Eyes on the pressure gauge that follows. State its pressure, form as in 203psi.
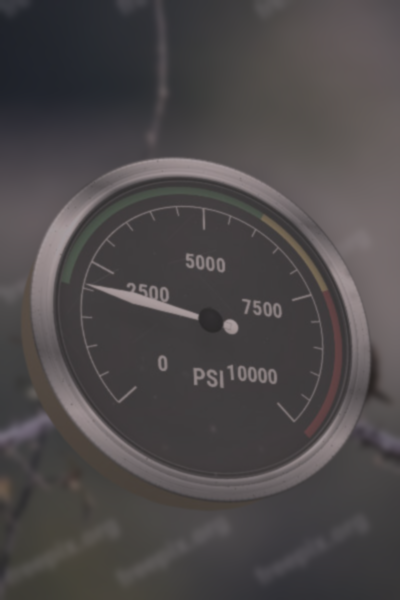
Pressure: 2000psi
